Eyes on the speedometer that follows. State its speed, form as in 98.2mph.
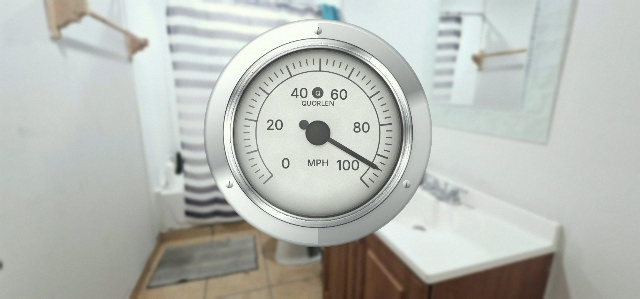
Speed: 94mph
